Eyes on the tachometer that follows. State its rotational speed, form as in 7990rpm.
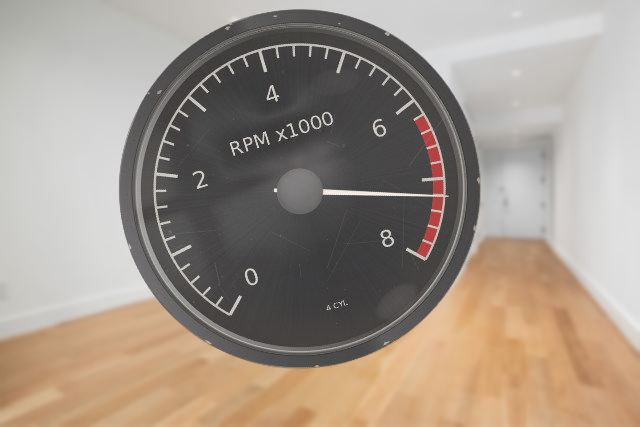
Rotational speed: 7200rpm
